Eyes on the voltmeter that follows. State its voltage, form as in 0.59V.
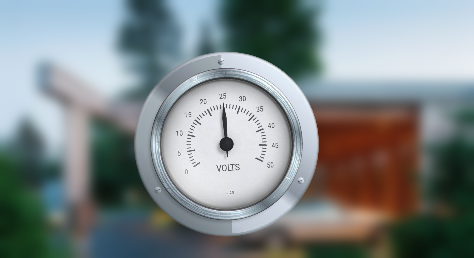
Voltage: 25V
